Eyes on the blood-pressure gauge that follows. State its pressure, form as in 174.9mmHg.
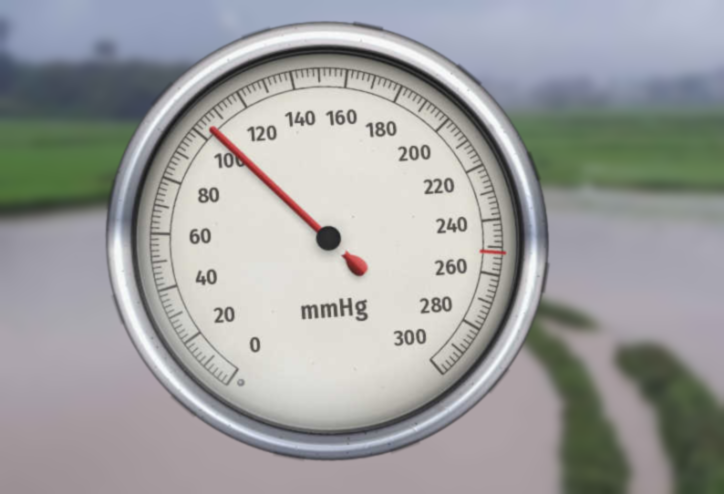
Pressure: 104mmHg
